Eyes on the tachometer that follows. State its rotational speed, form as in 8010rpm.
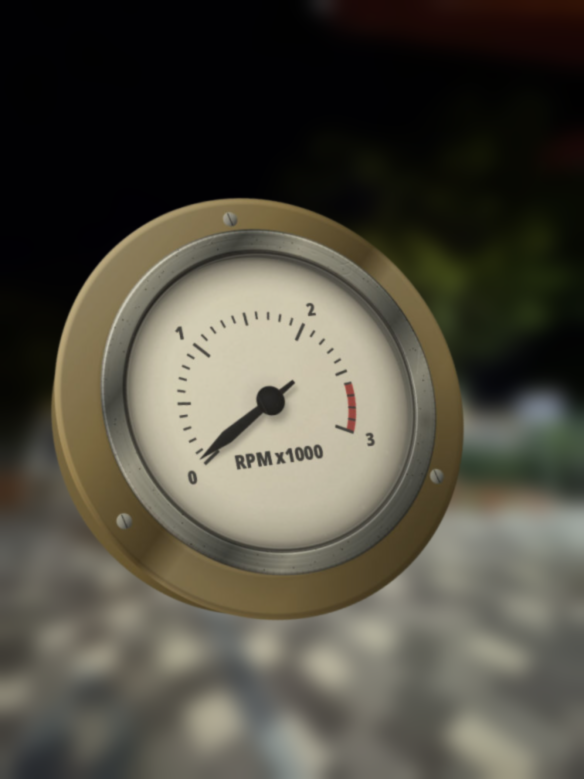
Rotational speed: 50rpm
